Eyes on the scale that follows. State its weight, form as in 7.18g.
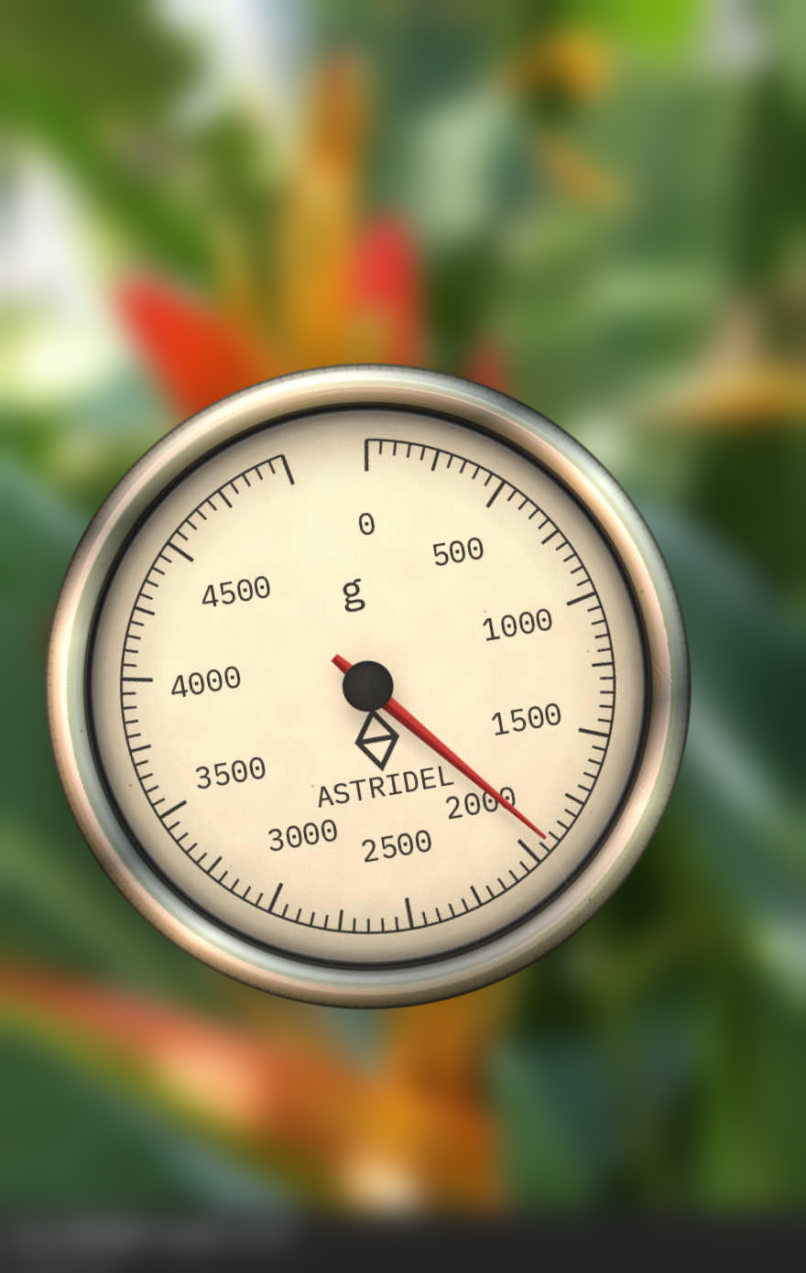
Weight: 1925g
